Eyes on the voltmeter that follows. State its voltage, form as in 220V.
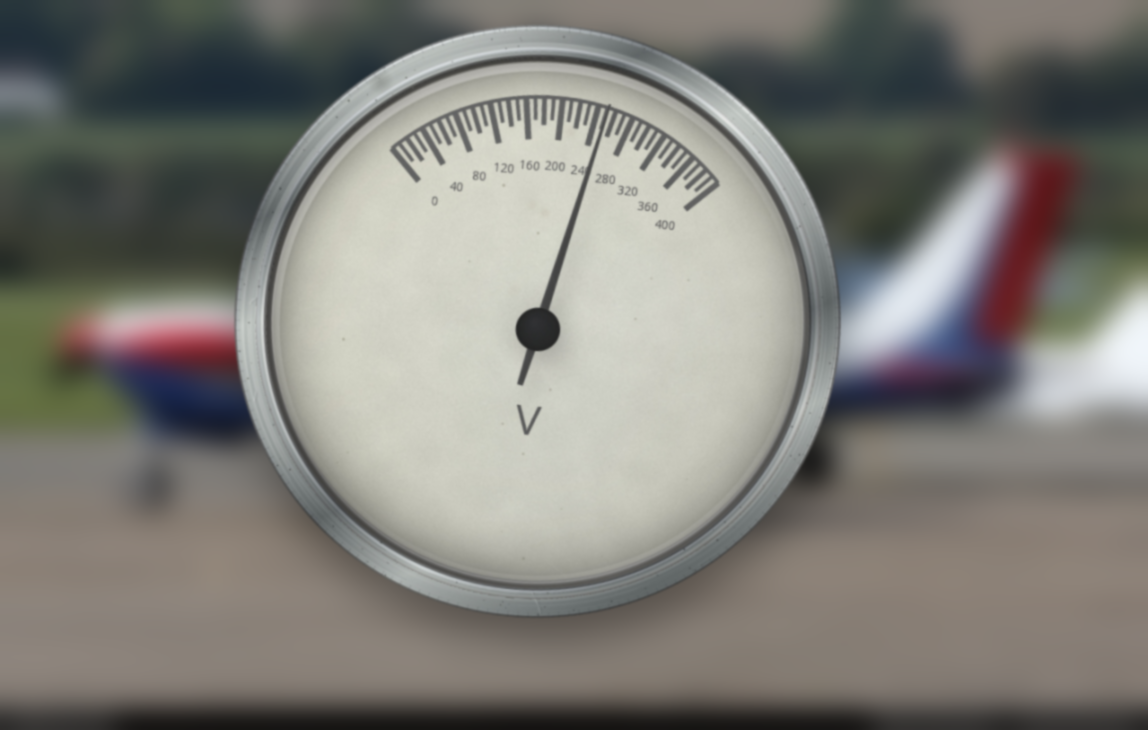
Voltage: 250V
